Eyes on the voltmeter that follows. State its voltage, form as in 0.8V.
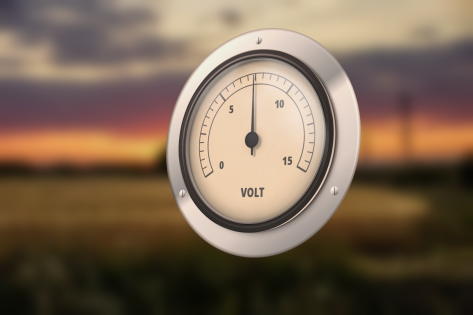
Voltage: 7.5V
